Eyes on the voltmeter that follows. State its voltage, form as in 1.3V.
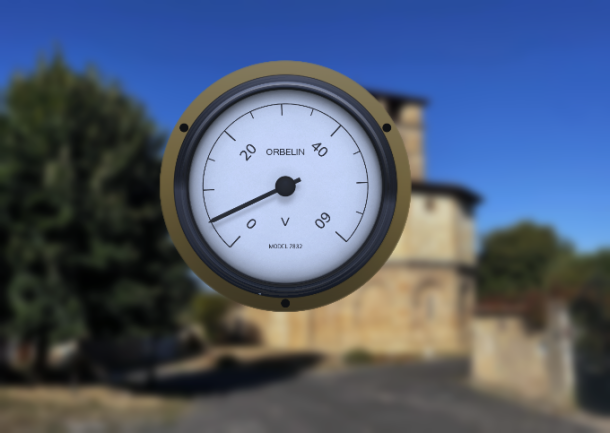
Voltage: 5V
